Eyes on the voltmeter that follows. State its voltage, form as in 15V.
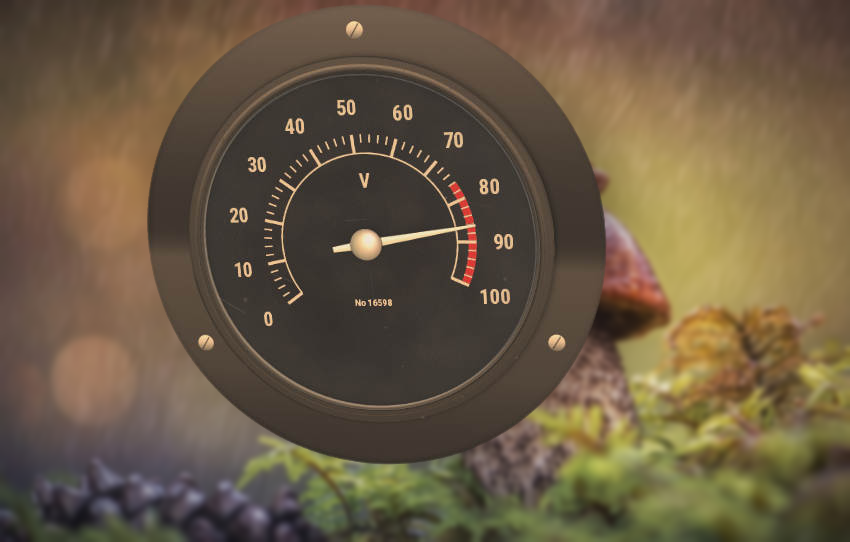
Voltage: 86V
